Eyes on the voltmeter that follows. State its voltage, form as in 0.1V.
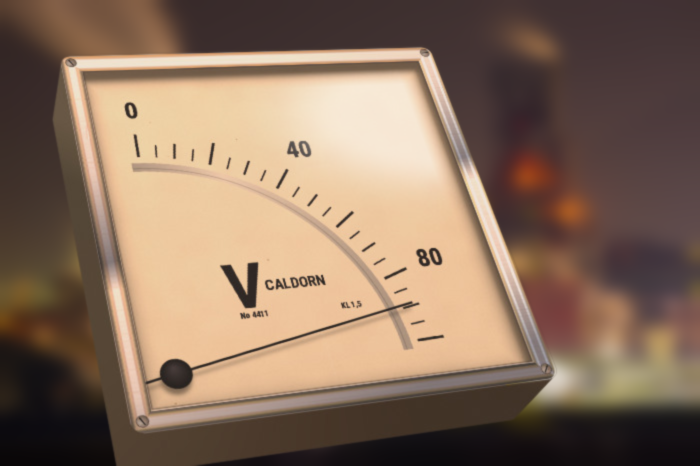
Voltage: 90V
